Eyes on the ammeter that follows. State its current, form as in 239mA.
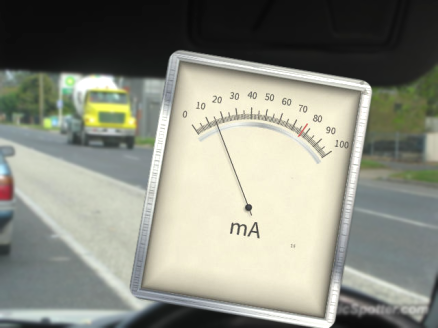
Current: 15mA
